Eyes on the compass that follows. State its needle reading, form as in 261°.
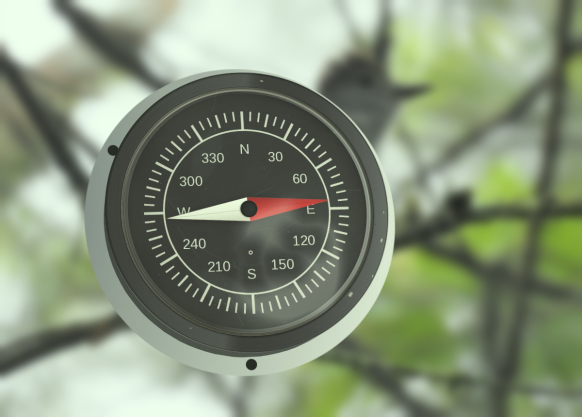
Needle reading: 85°
